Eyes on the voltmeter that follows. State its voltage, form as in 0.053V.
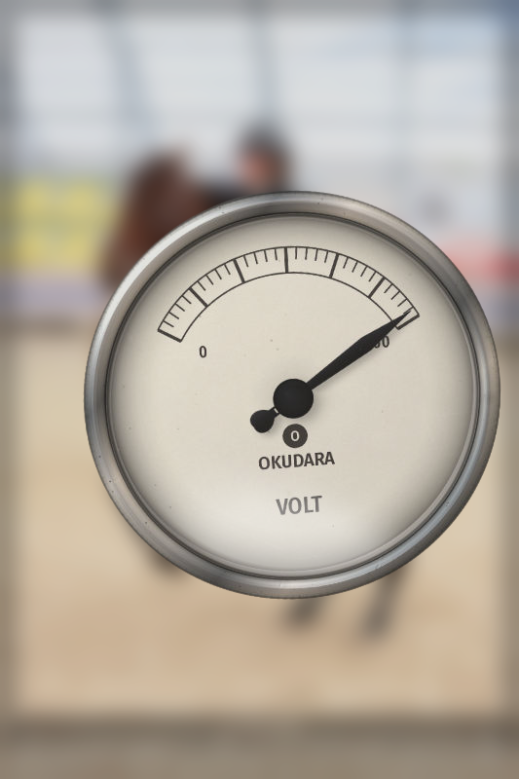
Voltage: 580V
